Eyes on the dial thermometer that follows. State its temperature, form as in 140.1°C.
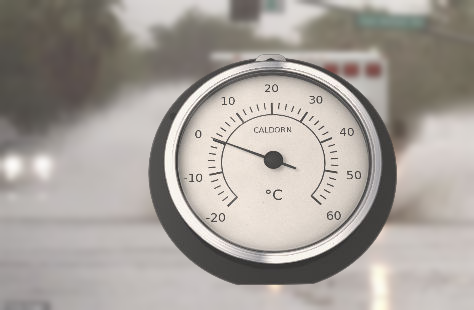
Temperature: 0°C
